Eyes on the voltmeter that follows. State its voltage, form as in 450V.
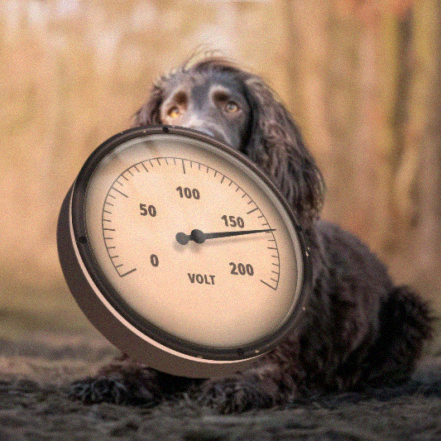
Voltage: 165V
